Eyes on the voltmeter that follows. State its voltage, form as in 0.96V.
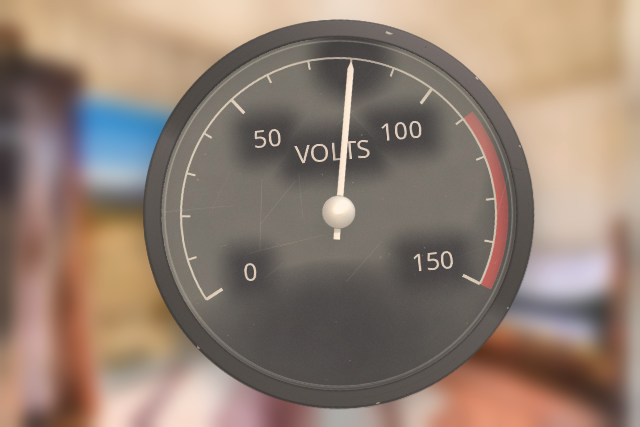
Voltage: 80V
